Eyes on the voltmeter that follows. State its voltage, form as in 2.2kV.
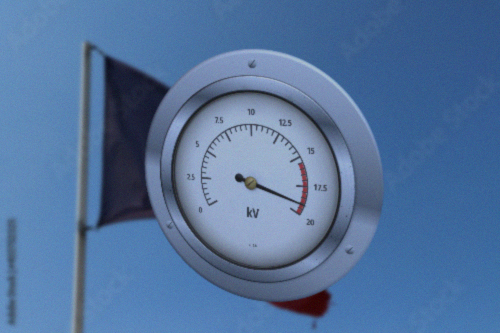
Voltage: 19kV
